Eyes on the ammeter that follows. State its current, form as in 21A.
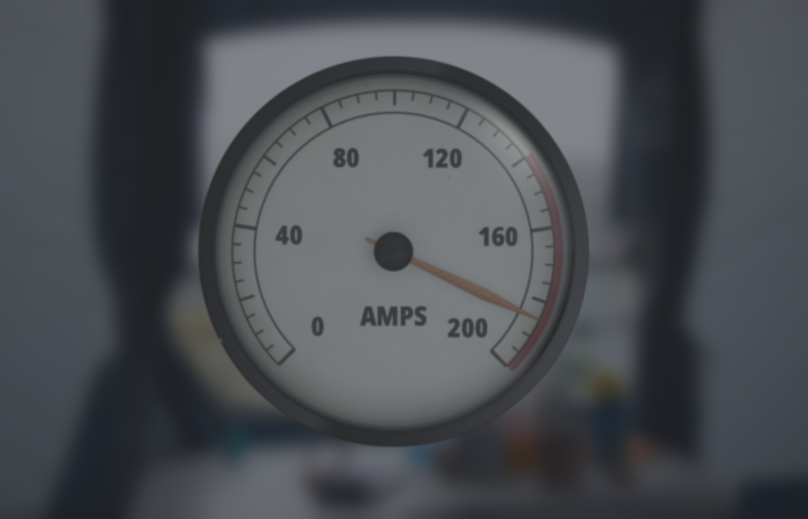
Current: 185A
